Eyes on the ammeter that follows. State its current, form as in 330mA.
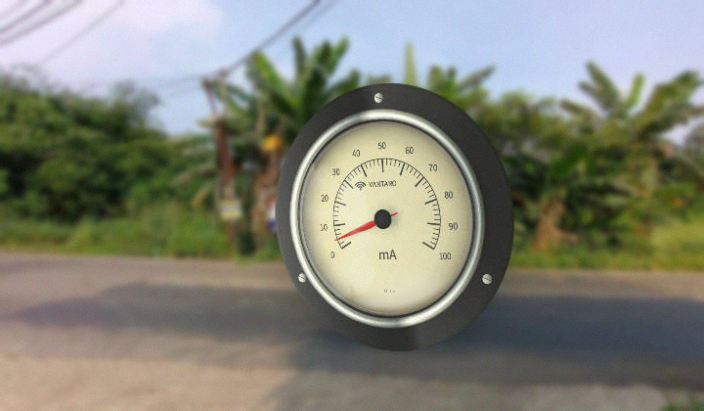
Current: 4mA
